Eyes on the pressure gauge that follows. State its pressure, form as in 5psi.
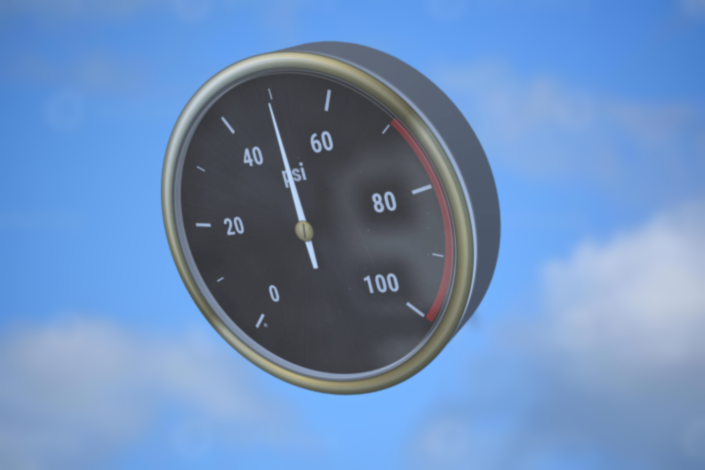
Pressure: 50psi
